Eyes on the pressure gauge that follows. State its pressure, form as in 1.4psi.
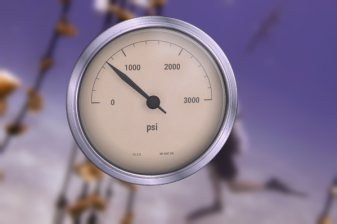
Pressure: 700psi
